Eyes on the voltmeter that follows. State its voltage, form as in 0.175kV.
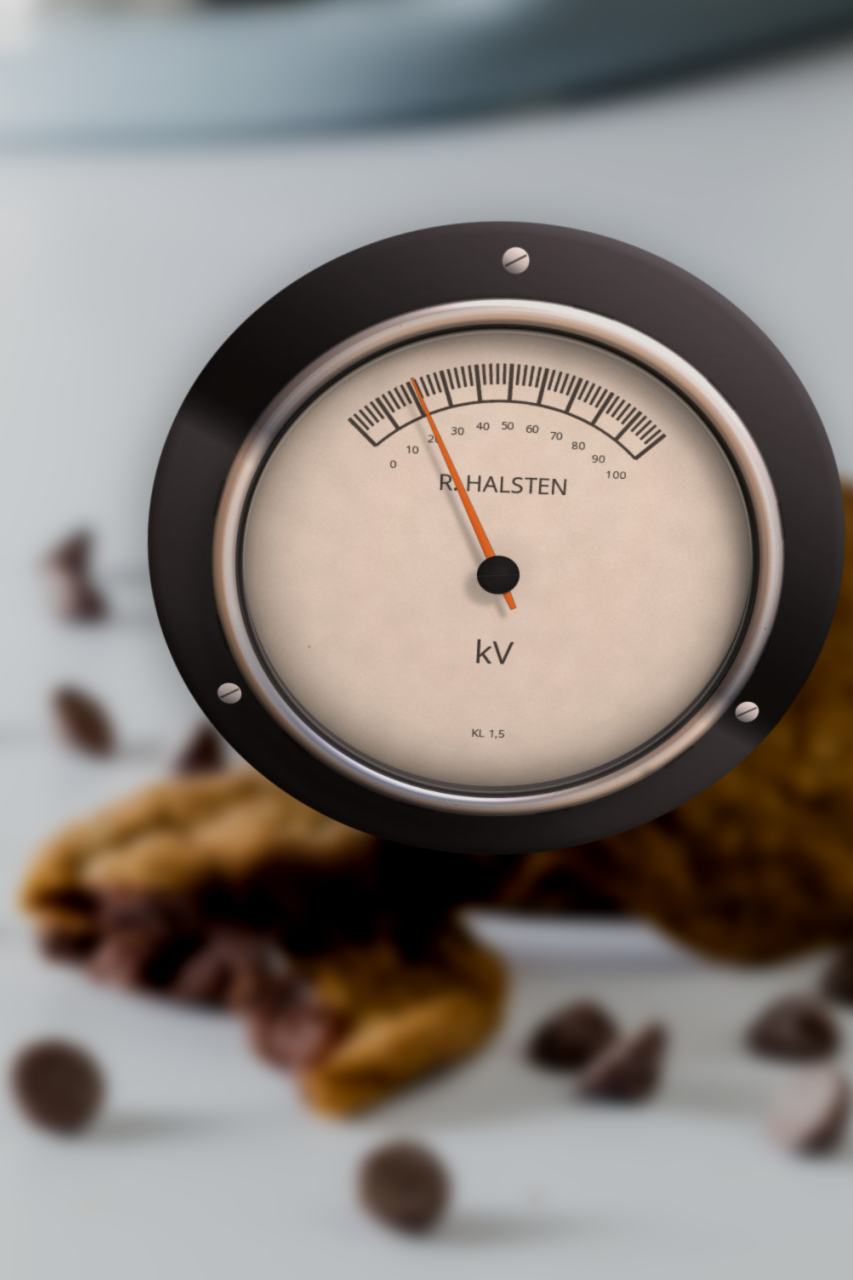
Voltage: 22kV
